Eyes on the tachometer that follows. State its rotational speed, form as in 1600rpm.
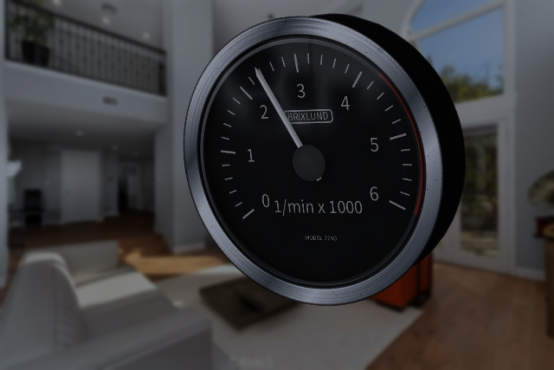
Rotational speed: 2400rpm
